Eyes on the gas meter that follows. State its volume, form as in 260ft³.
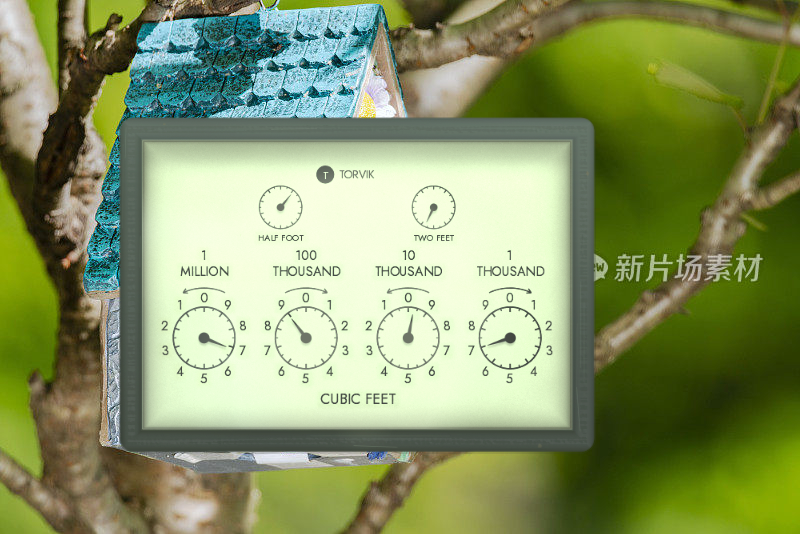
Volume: 689700ft³
